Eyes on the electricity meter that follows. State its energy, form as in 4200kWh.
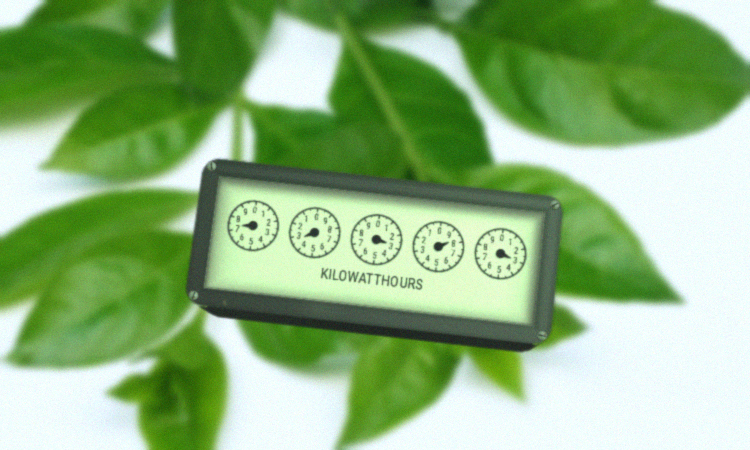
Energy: 73283kWh
